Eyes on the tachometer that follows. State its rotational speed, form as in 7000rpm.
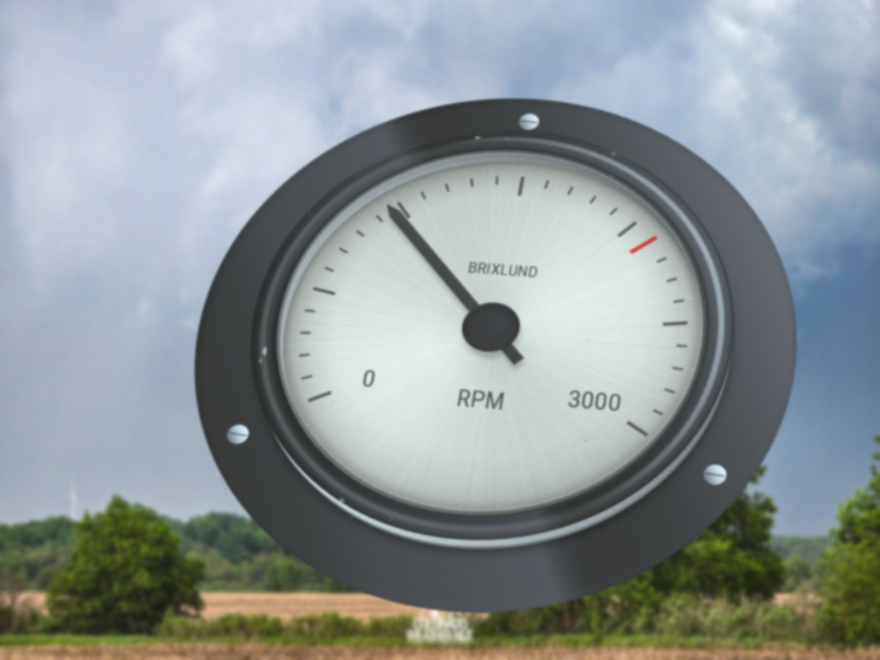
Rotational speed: 950rpm
